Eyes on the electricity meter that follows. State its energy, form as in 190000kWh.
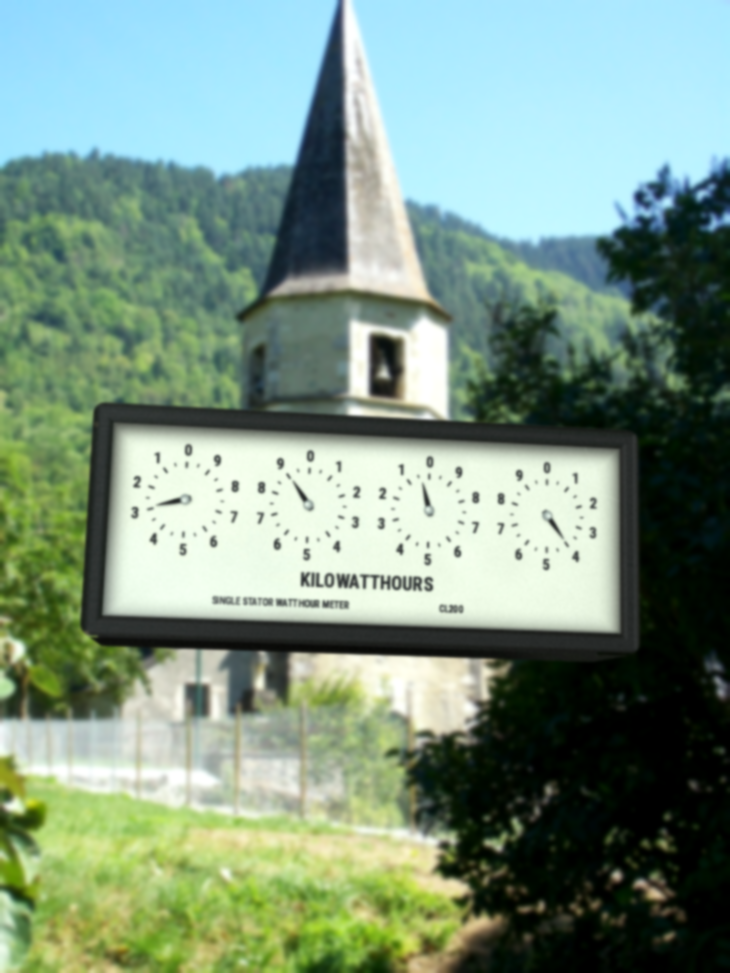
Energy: 2904kWh
